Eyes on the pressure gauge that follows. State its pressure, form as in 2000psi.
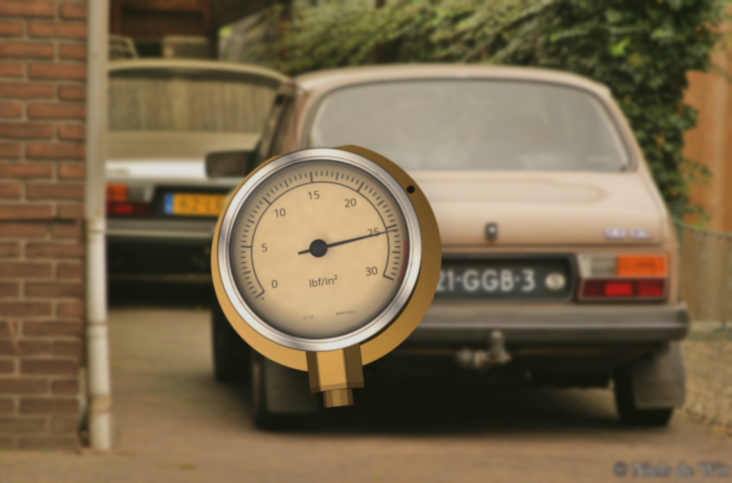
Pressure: 25.5psi
